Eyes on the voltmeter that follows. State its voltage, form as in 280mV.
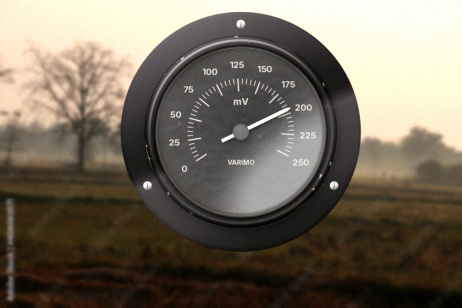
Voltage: 195mV
